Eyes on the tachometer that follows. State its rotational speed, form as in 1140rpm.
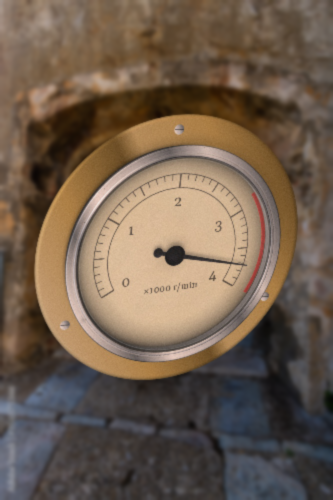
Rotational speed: 3700rpm
